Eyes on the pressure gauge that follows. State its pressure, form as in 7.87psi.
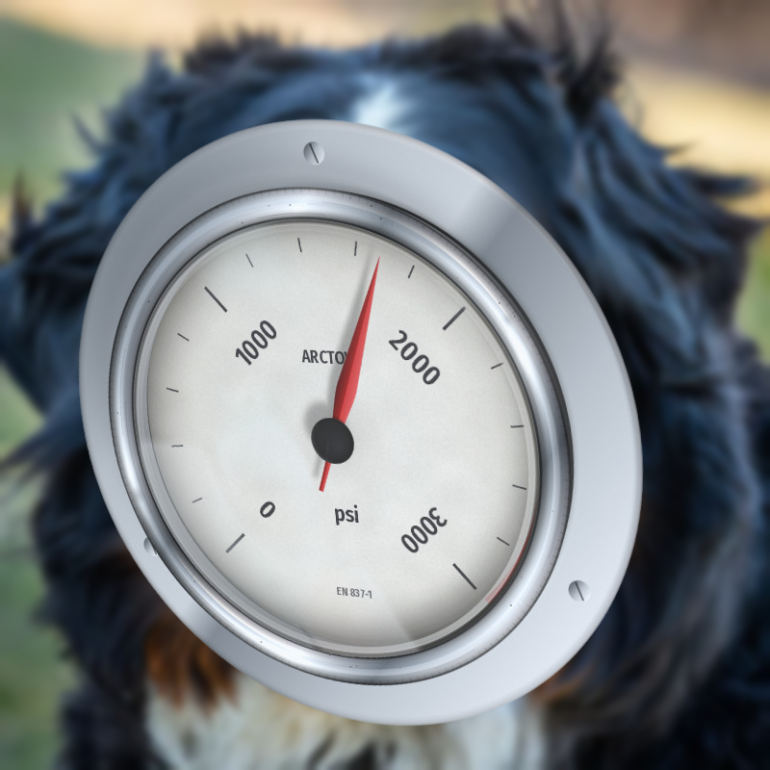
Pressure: 1700psi
